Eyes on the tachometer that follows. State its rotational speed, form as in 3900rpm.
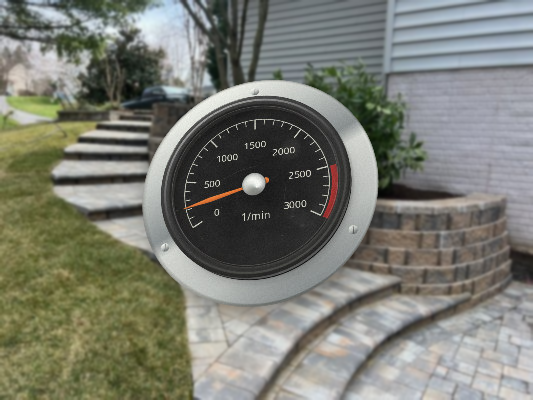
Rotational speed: 200rpm
